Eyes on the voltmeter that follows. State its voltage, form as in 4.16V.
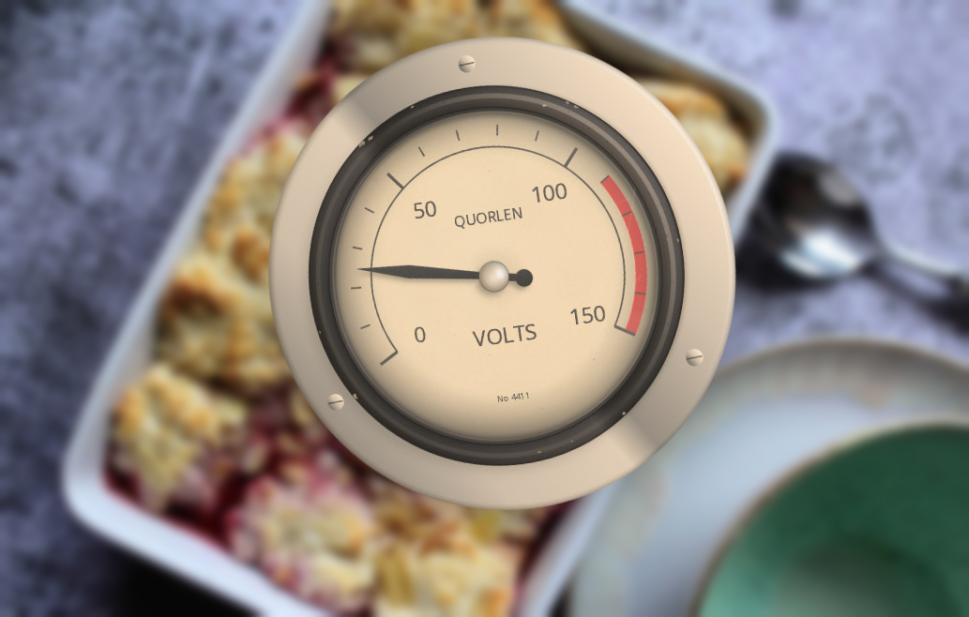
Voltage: 25V
